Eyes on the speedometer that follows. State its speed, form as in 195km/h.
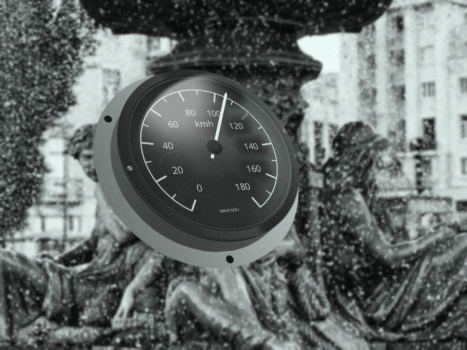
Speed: 105km/h
